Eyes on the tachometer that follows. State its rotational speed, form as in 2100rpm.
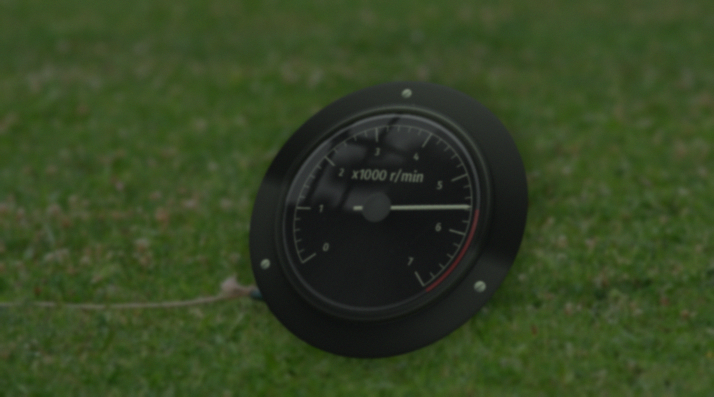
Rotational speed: 5600rpm
